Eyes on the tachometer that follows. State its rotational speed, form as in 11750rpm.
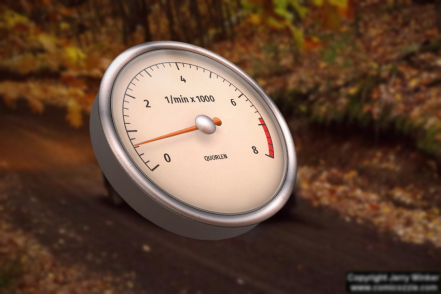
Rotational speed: 600rpm
